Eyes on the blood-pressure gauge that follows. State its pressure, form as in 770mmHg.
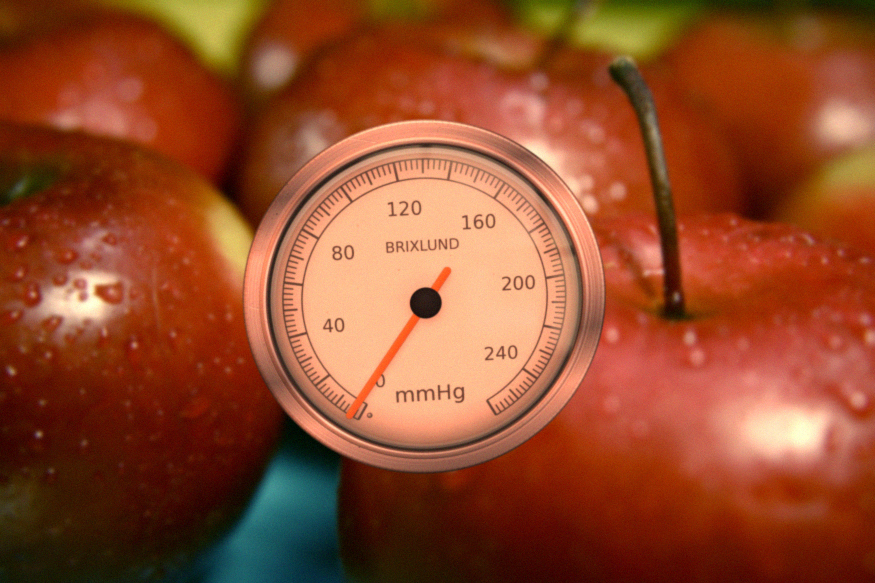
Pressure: 4mmHg
